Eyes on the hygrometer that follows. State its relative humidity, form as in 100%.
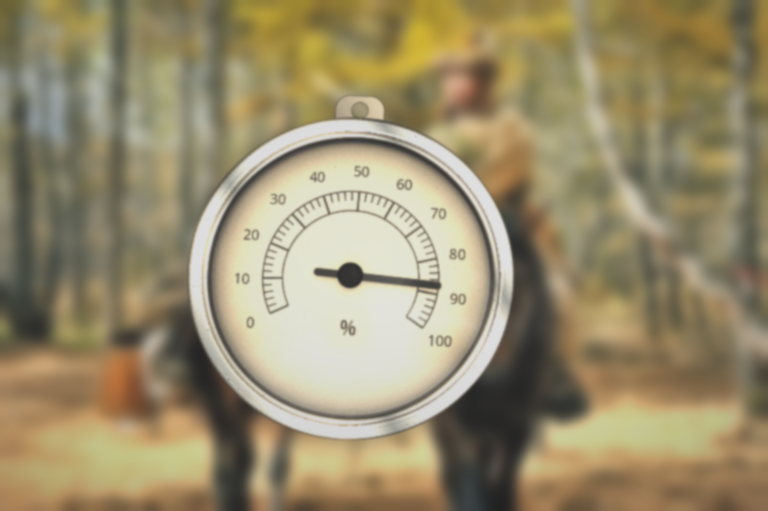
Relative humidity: 88%
